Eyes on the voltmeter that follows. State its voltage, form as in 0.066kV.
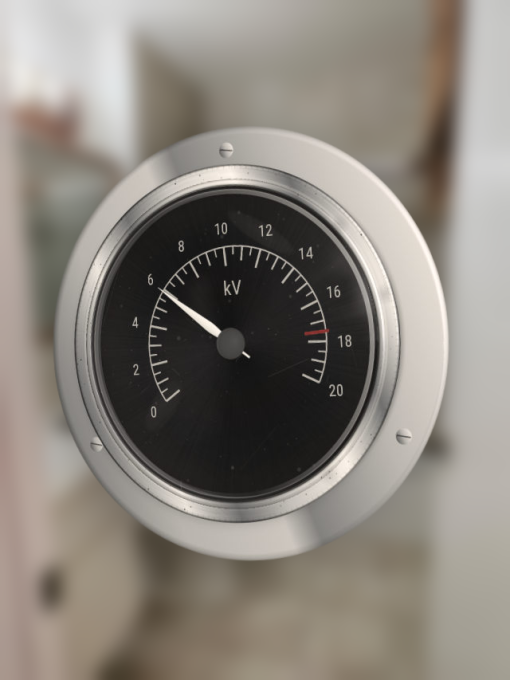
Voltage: 6kV
